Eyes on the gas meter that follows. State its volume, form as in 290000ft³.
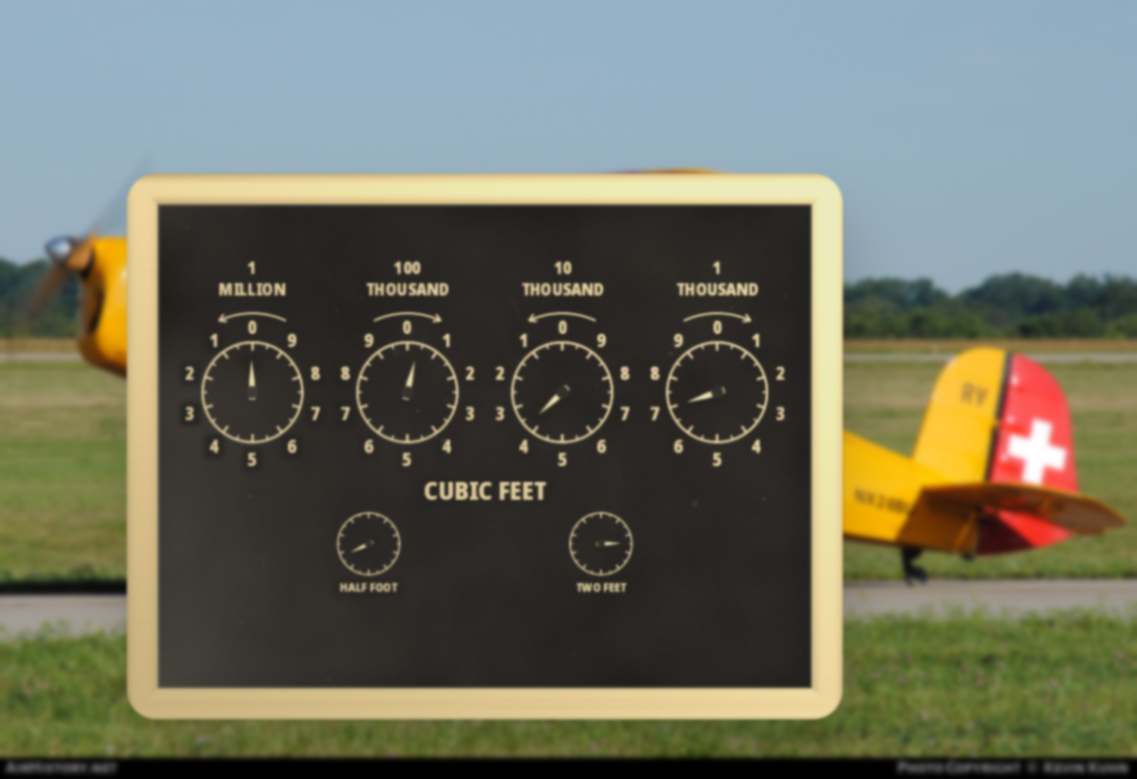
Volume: 3700ft³
